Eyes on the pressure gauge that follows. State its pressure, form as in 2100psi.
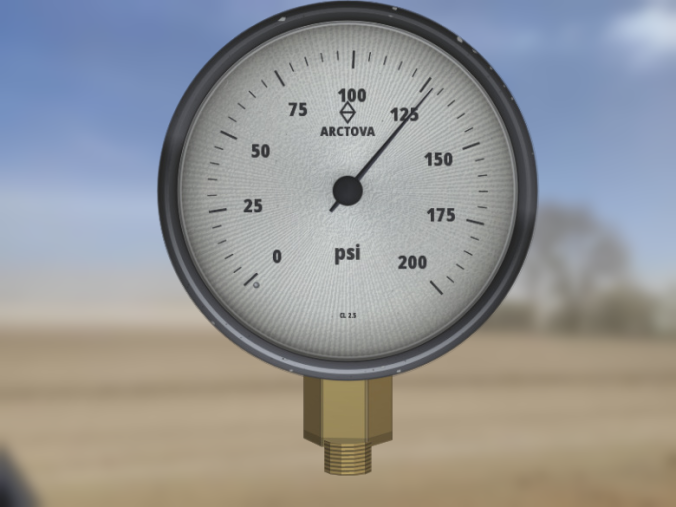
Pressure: 127.5psi
